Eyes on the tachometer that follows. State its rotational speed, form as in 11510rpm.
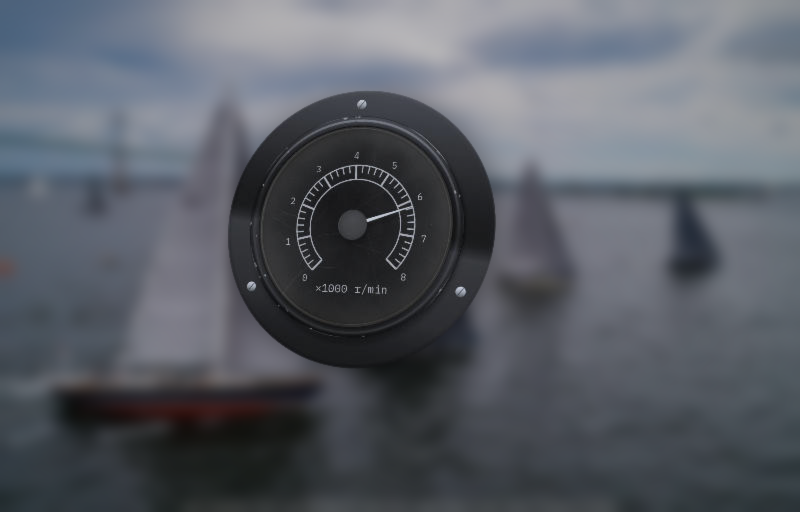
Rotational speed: 6200rpm
